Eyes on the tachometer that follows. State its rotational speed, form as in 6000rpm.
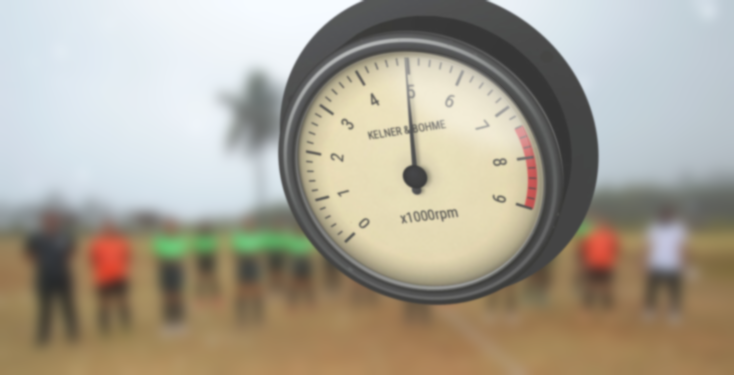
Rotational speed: 5000rpm
